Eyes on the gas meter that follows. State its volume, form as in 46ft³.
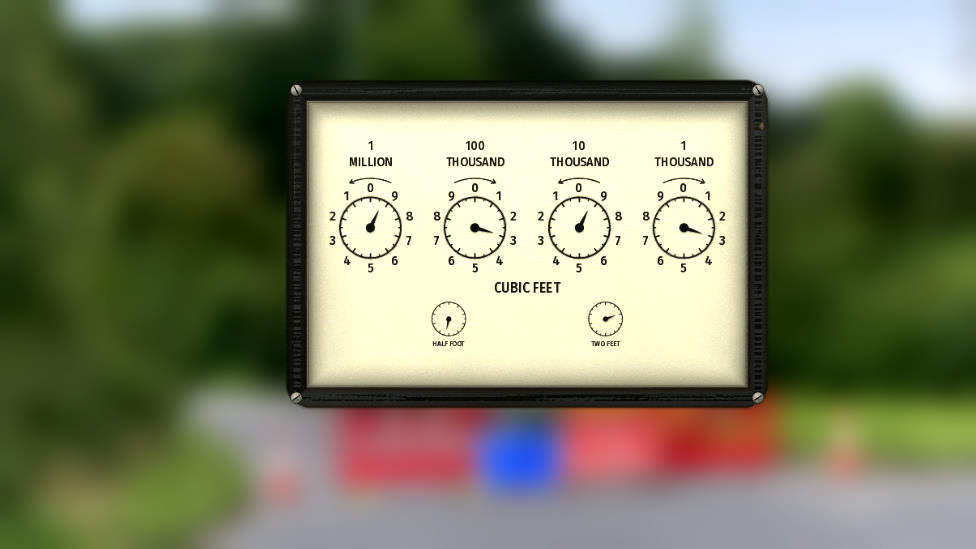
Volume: 929300ft³
